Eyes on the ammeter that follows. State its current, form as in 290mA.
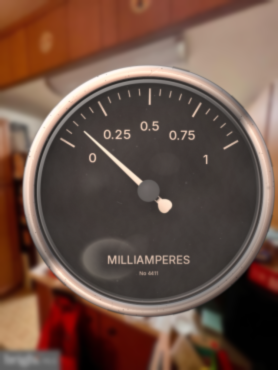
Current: 0.1mA
